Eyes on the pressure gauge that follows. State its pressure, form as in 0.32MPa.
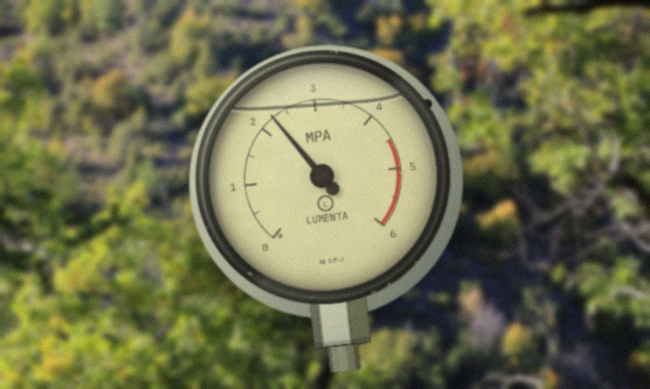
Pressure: 2.25MPa
